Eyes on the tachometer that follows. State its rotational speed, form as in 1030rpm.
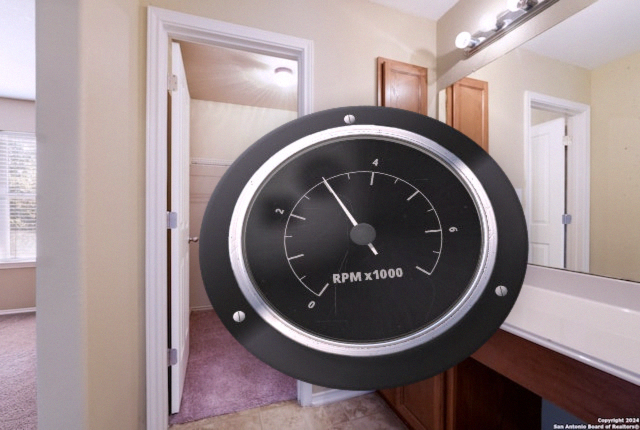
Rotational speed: 3000rpm
